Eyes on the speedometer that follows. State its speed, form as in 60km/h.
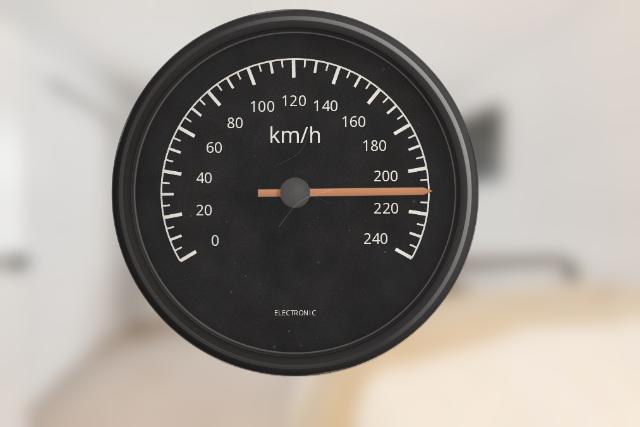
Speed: 210km/h
